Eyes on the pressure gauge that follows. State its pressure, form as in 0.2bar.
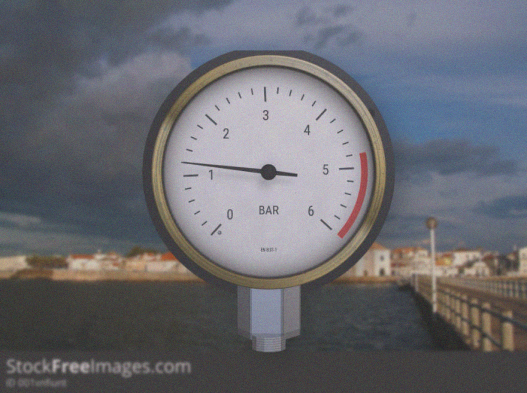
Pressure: 1.2bar
